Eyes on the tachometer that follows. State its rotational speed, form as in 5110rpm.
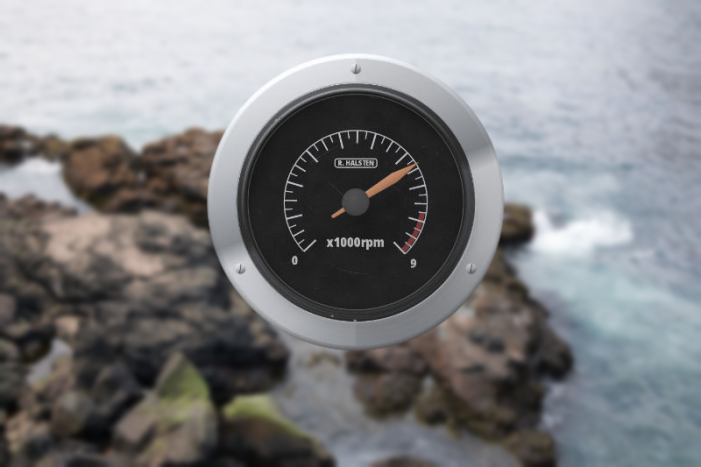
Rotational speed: 6375rpm
